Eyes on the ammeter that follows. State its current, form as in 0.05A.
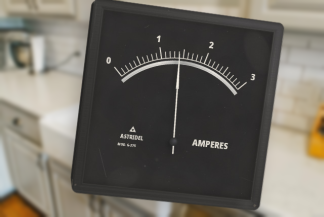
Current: 1.4A
